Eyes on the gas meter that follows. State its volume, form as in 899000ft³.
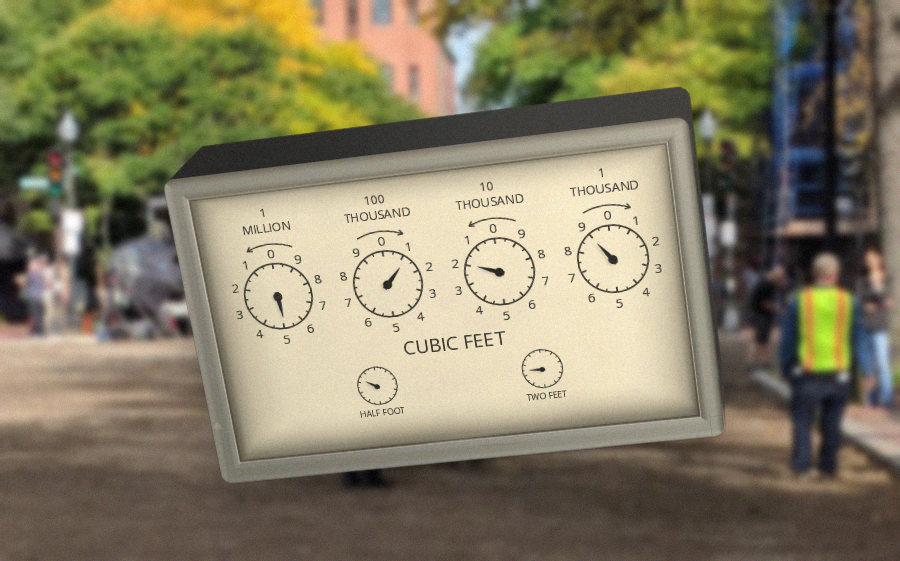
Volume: 511900ft³
